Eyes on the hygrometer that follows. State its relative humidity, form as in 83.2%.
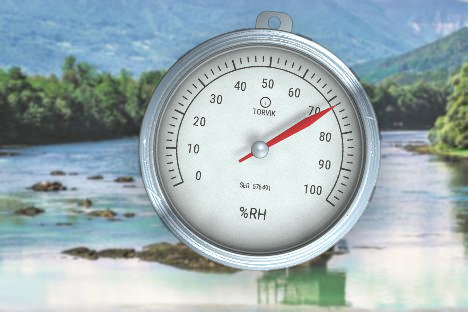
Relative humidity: 72%
